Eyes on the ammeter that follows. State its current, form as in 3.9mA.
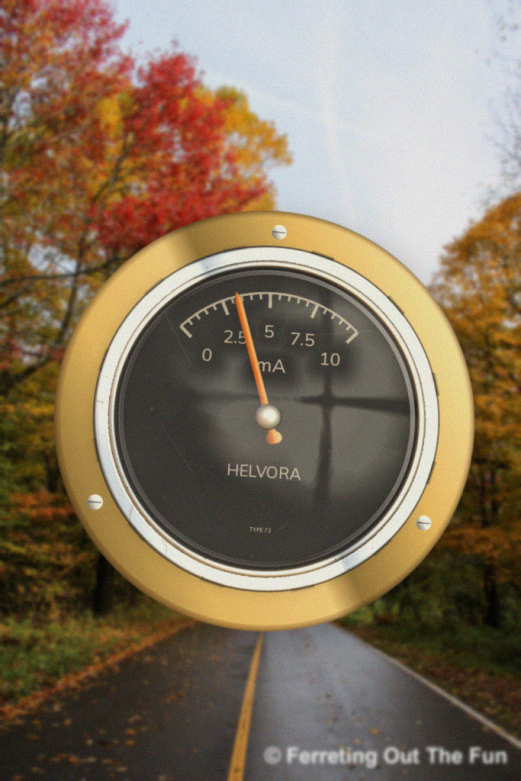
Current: 3.25mA
